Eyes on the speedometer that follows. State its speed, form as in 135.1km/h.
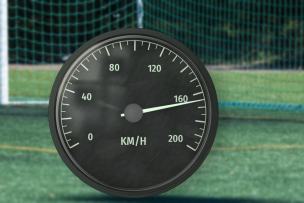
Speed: 165km/h
